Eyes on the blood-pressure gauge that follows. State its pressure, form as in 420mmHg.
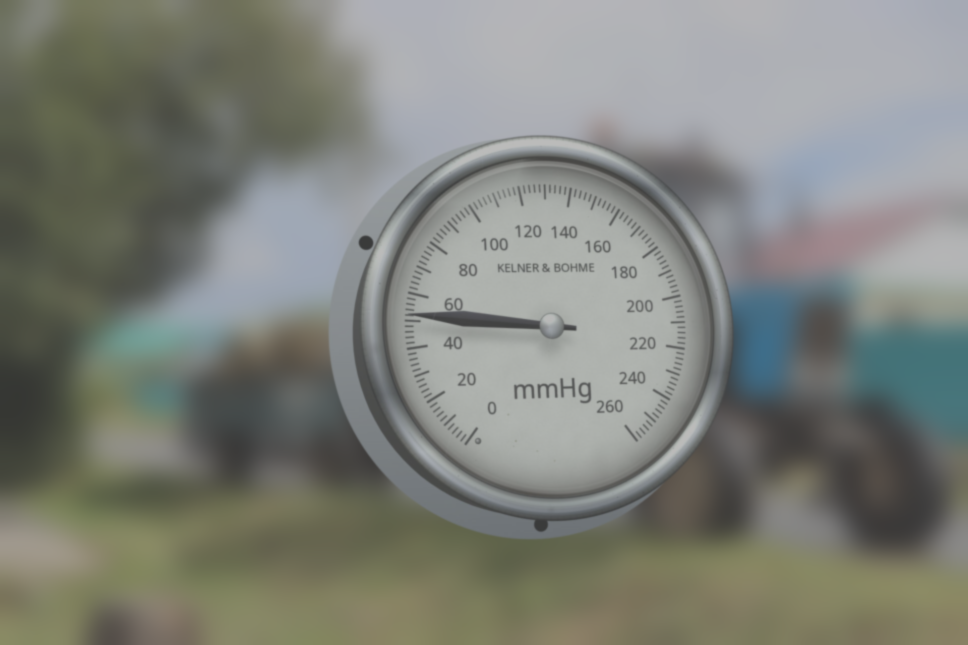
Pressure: 52mmHg
